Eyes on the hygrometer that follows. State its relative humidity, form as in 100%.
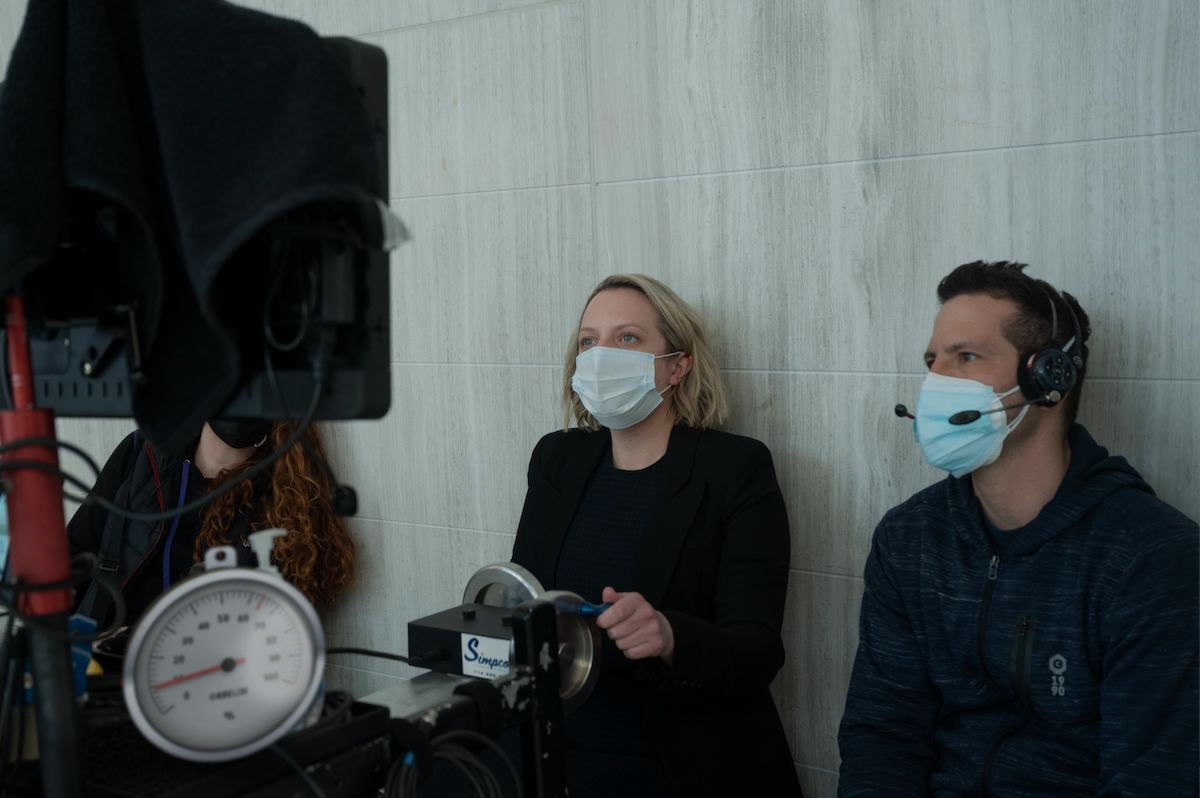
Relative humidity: 10%
